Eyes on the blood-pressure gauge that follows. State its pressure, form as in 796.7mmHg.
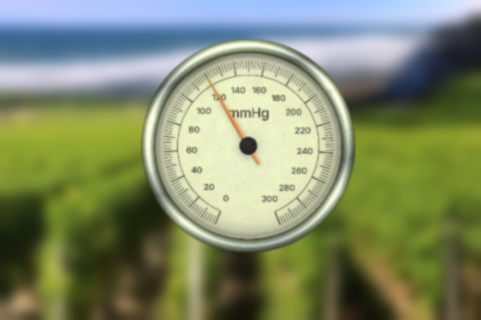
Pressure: 120mmHg
